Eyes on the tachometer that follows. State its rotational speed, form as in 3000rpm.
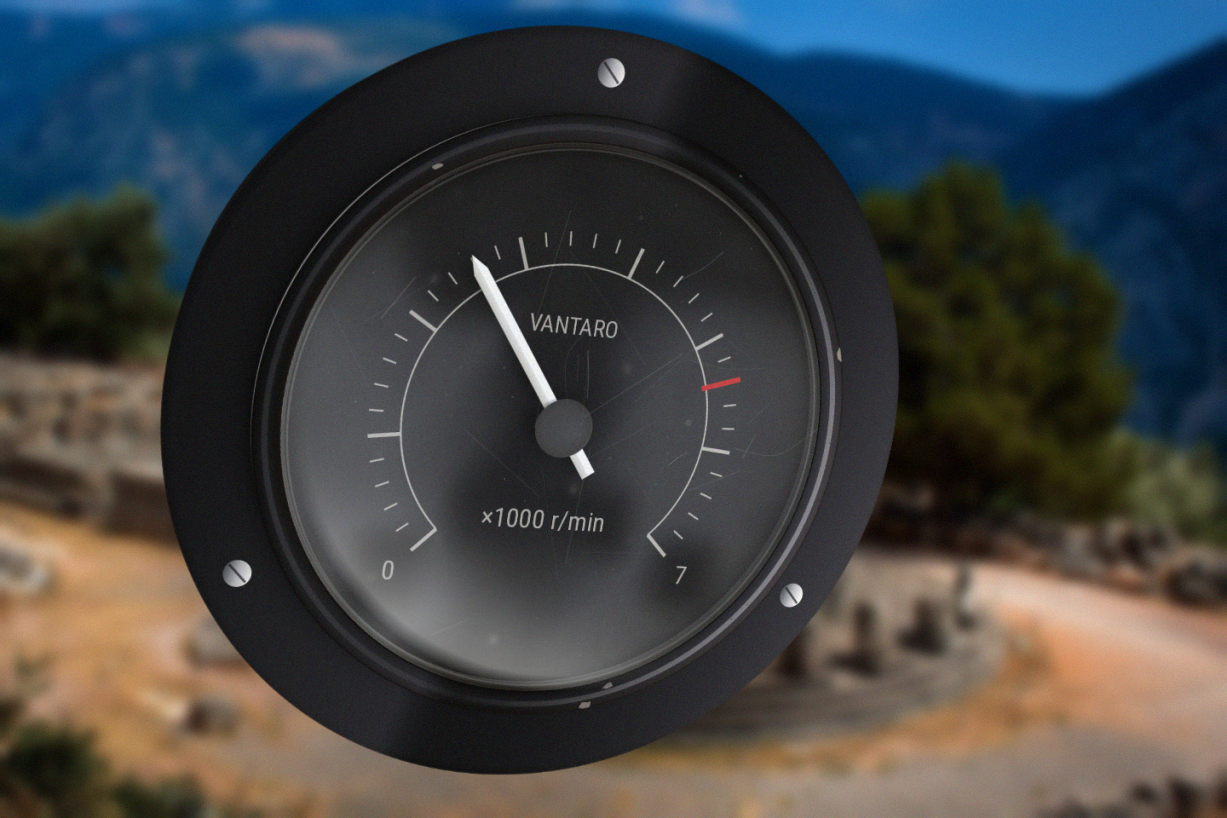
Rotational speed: 2600rpm
